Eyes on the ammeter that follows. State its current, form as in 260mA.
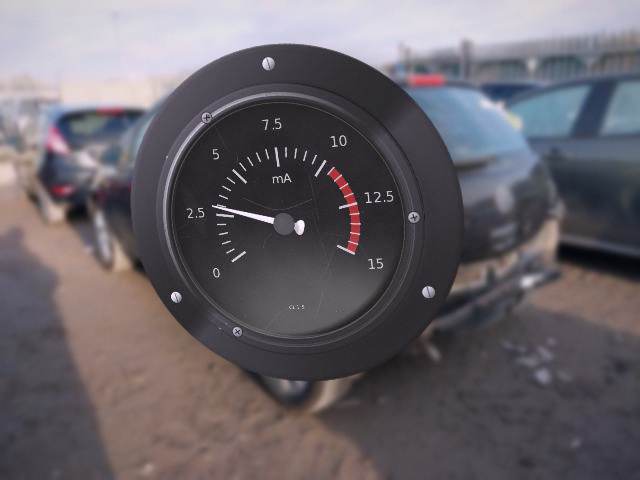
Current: 3mA
